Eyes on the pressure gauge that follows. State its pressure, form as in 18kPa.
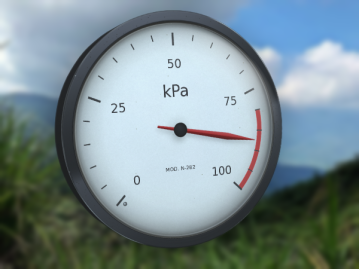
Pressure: 87.5kPa
